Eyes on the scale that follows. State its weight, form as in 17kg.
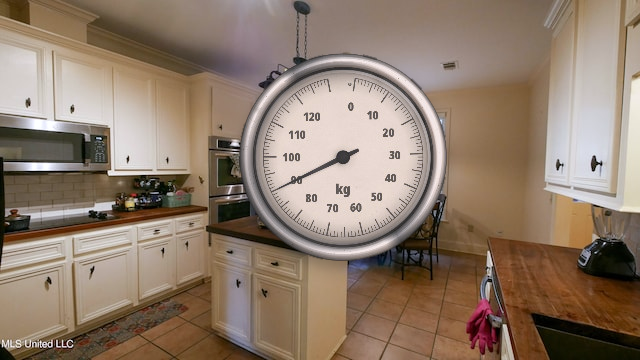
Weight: 90kg
